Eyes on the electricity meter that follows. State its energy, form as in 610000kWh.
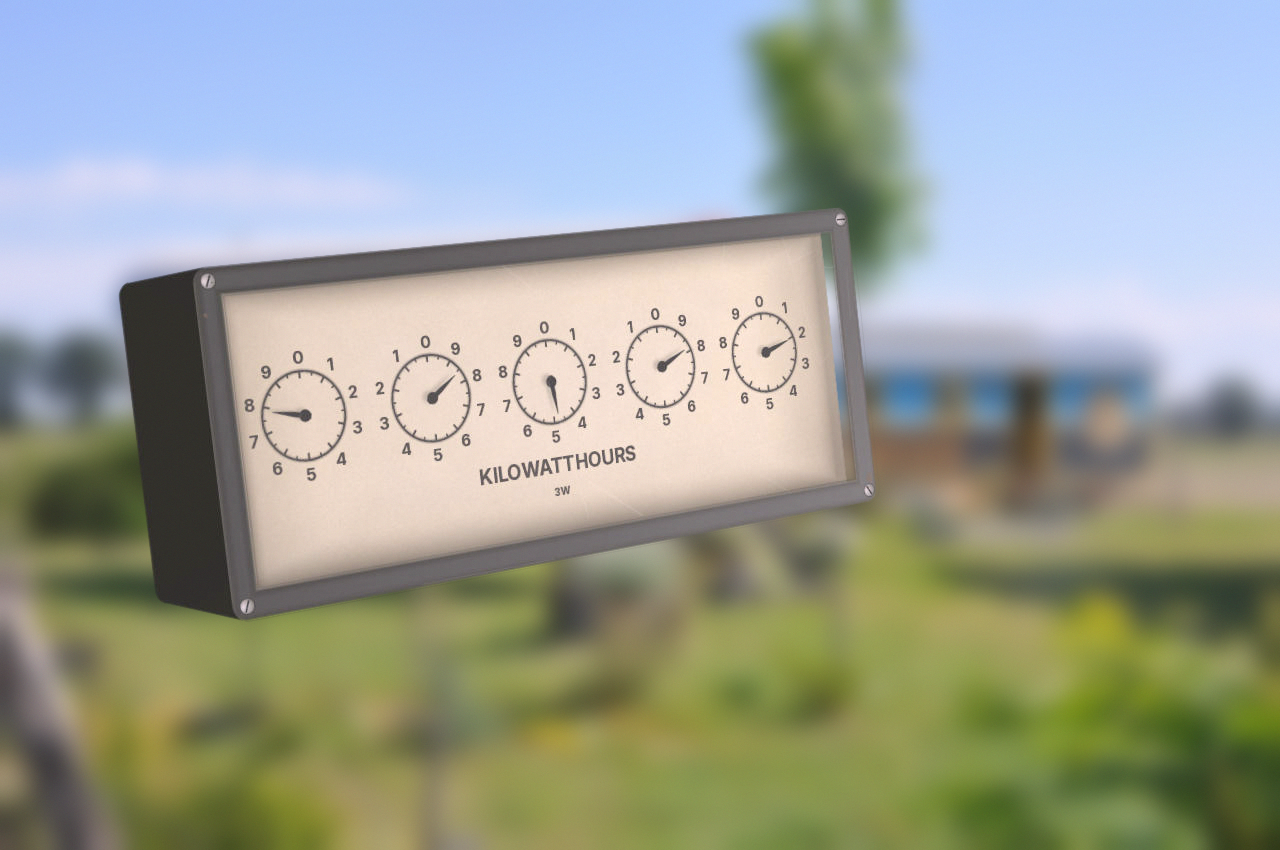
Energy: 78482kWh
